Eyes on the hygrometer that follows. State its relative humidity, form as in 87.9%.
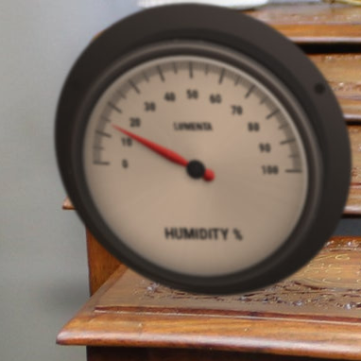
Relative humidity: 15%
